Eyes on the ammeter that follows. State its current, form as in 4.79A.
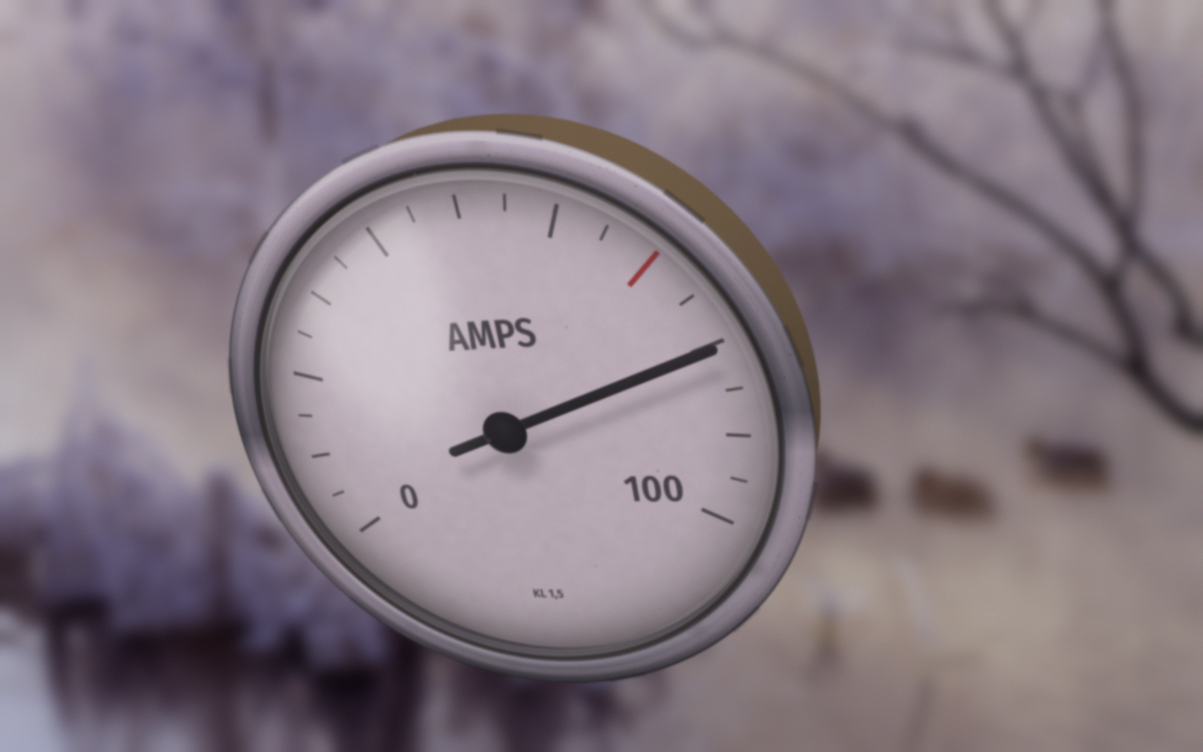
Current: 80A
